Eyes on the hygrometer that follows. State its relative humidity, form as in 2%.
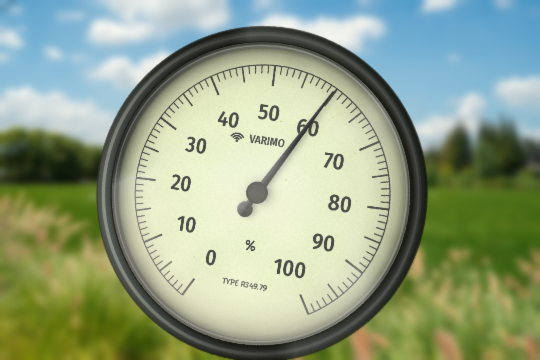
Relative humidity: 60%
